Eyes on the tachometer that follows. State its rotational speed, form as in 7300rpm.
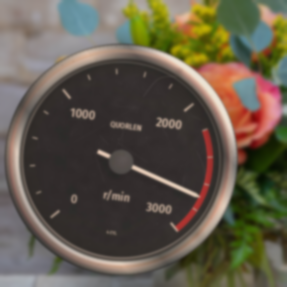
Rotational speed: 2700rpm
